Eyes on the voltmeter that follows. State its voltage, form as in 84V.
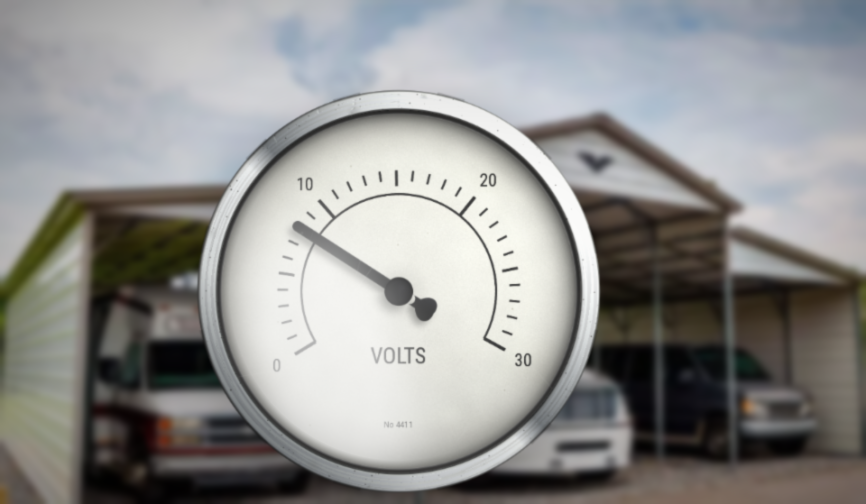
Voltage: 8V
